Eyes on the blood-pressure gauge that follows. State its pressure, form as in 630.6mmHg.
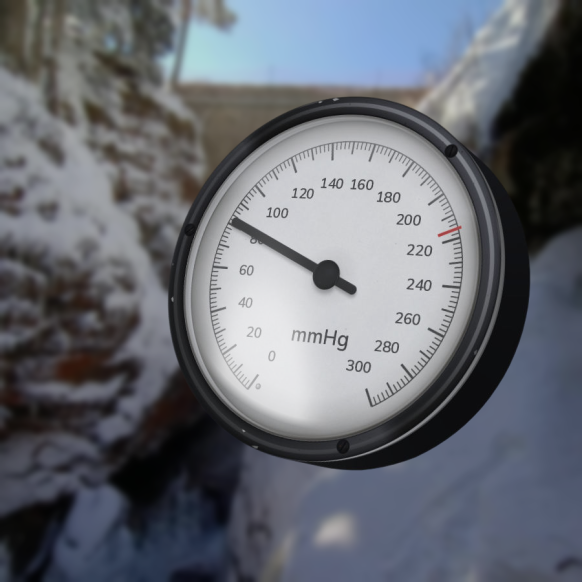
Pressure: 82mmHg
